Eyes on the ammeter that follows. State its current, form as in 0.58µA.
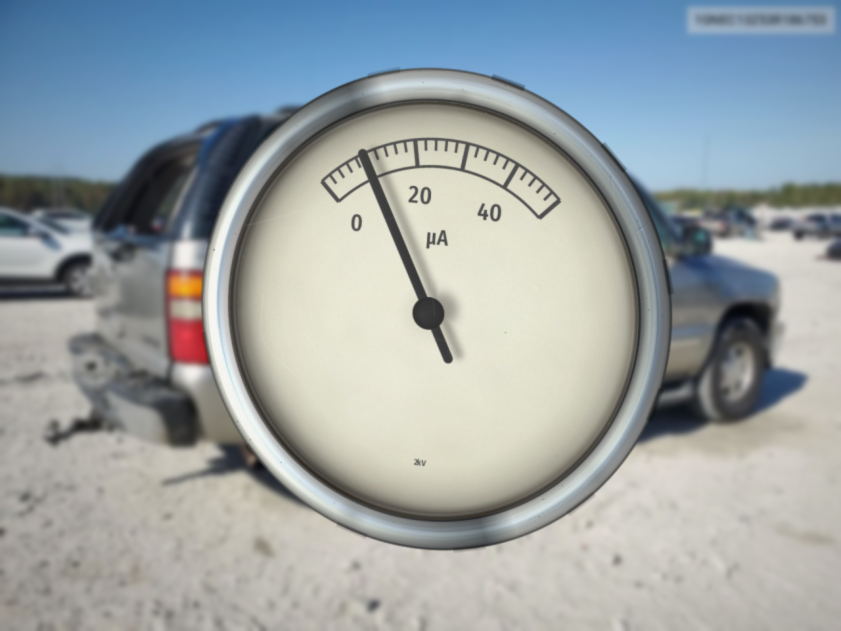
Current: 10µA
